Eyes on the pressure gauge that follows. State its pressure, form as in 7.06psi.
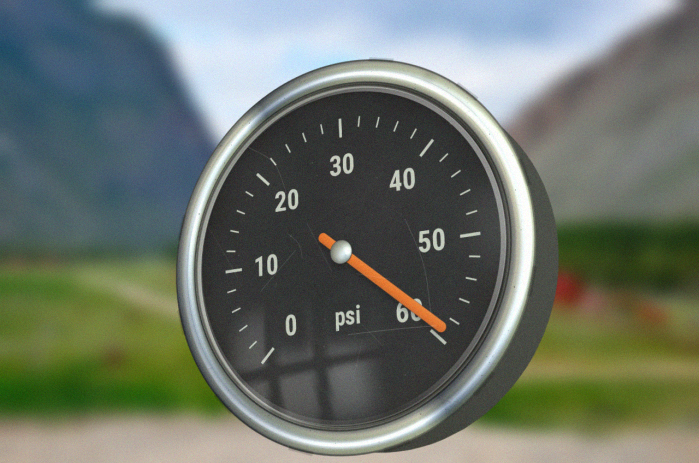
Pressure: 59psi
